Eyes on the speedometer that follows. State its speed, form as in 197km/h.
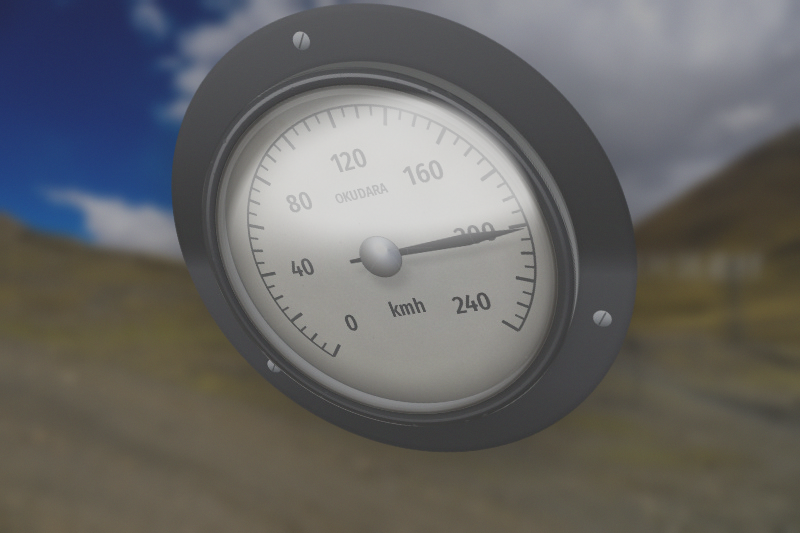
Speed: 200km/h
